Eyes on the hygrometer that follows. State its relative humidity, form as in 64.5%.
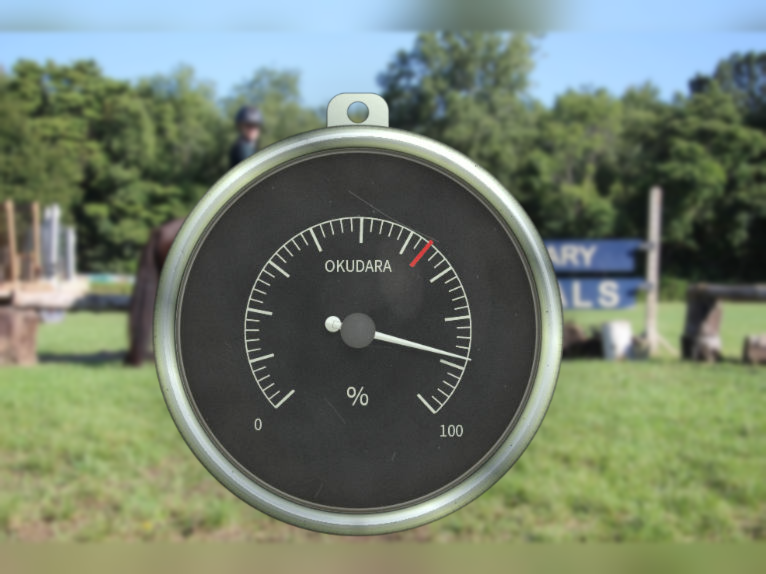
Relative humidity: 88%
